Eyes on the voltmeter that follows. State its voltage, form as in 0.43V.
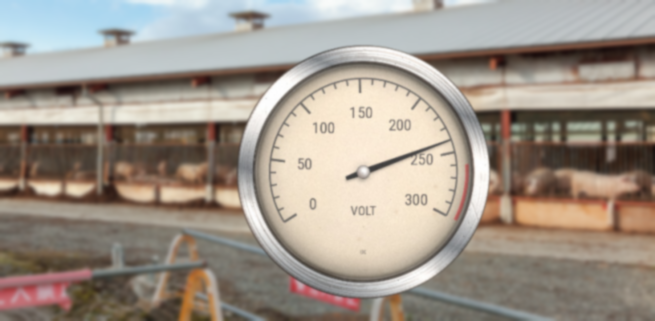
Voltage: 240V
